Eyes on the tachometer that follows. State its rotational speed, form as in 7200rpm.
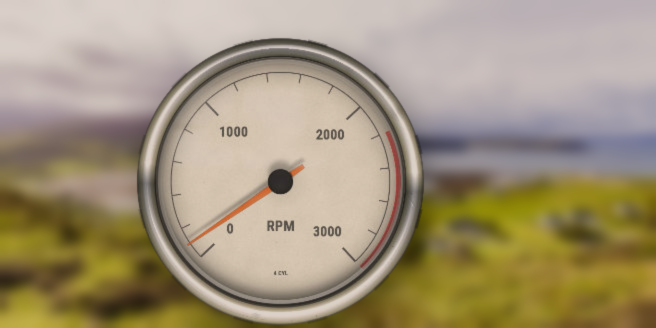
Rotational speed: 100rpm
